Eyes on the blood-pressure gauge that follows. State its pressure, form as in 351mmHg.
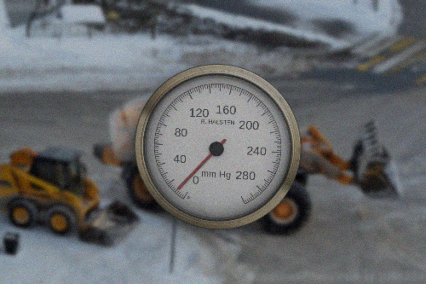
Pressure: 10mmHg
